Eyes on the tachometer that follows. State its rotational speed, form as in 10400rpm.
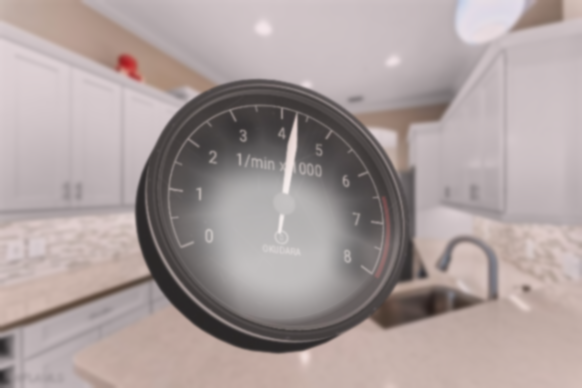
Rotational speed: 4250rpm
